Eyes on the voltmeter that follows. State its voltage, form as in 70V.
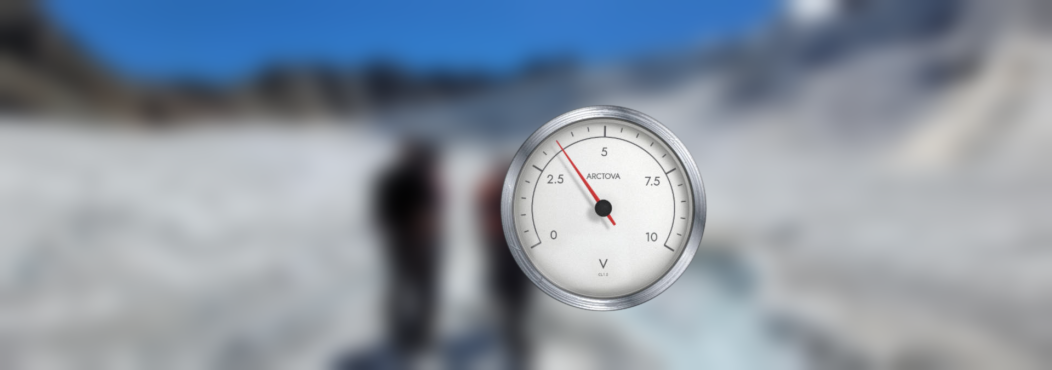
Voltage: 3.5V
